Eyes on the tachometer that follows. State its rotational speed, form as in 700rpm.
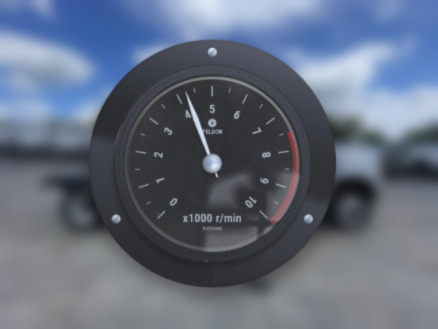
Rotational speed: 4250rpm
